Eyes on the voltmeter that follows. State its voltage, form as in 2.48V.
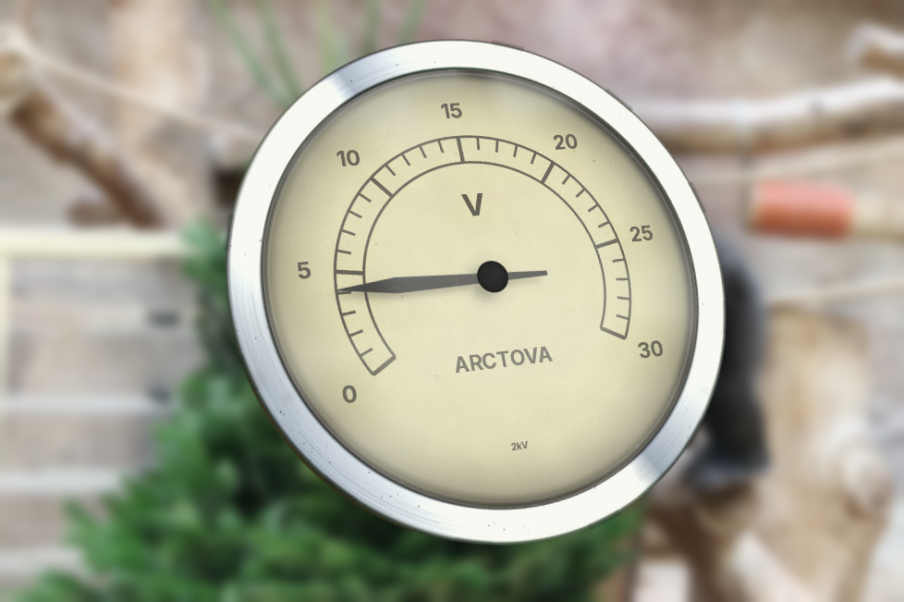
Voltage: 4V
